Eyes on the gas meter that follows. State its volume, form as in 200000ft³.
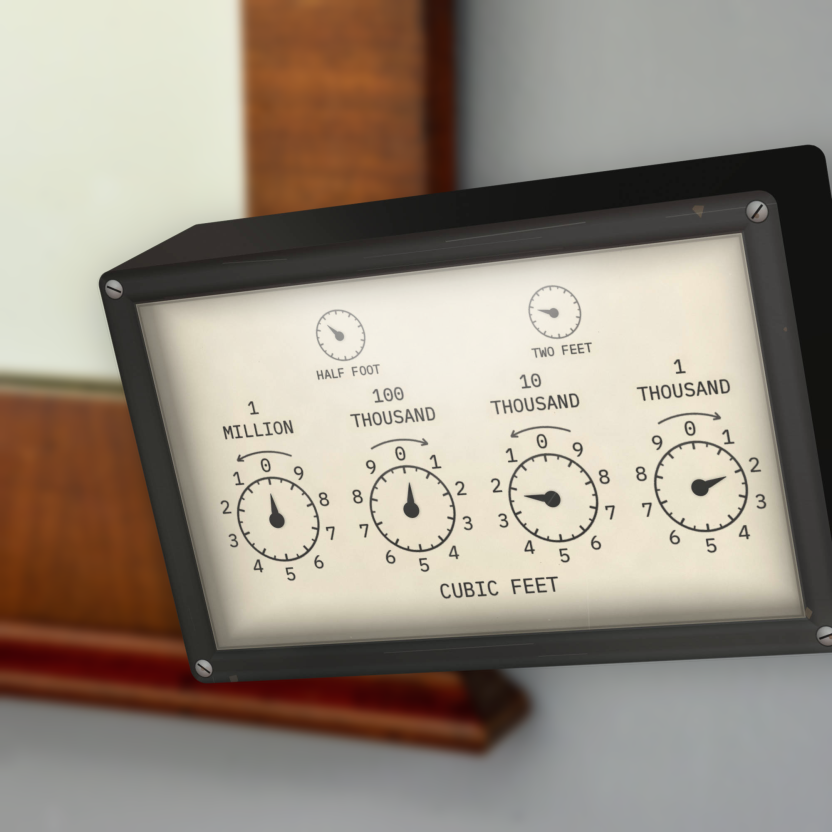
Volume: 2200ft³
